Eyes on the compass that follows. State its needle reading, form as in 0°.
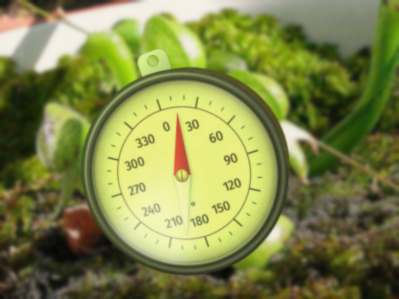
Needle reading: 15°
